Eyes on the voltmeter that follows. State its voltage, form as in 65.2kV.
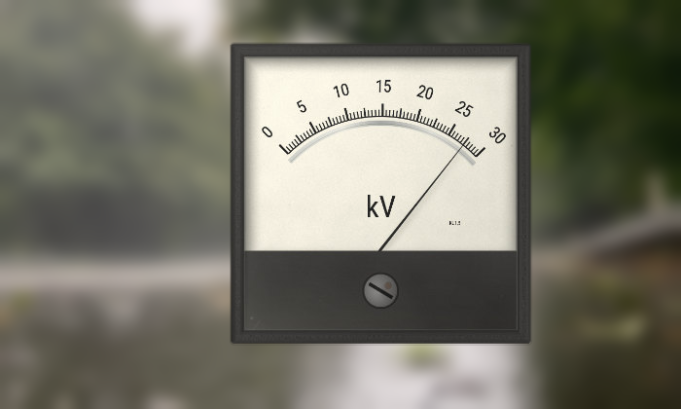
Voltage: 27.5kV
